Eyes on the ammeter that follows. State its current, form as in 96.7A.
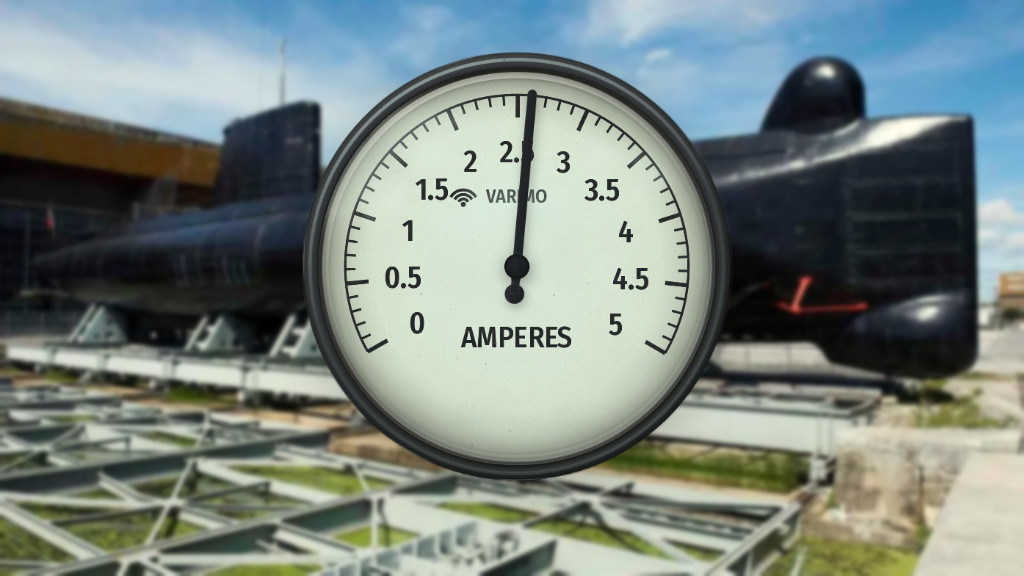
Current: 2.6A
